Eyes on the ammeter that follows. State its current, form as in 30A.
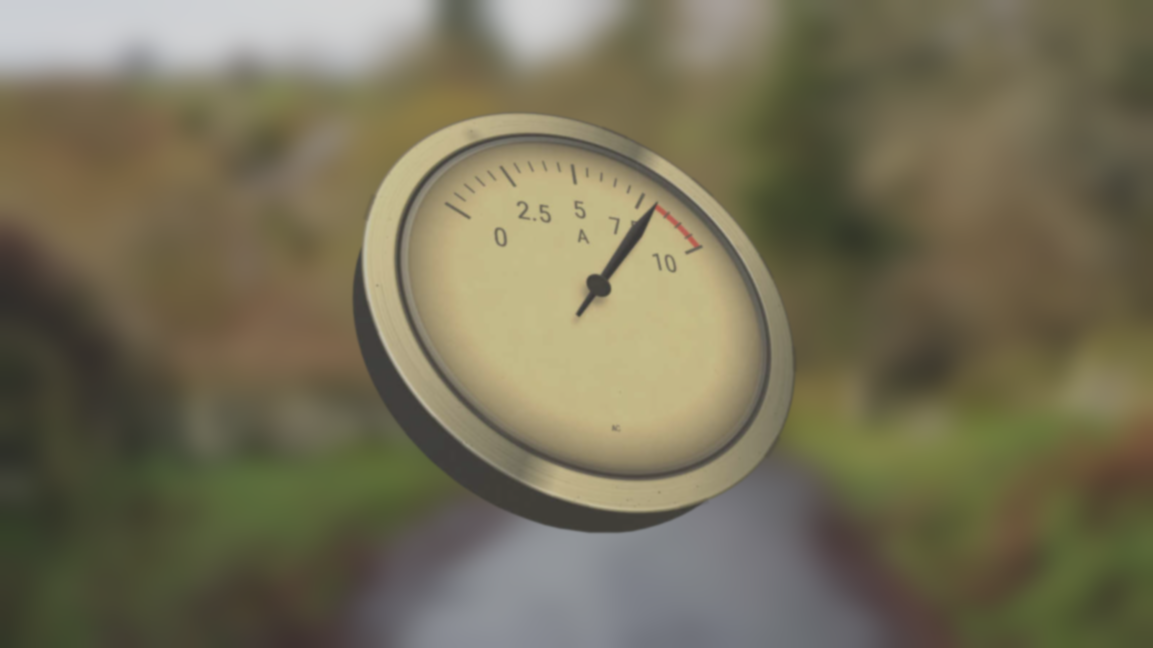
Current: 8A
